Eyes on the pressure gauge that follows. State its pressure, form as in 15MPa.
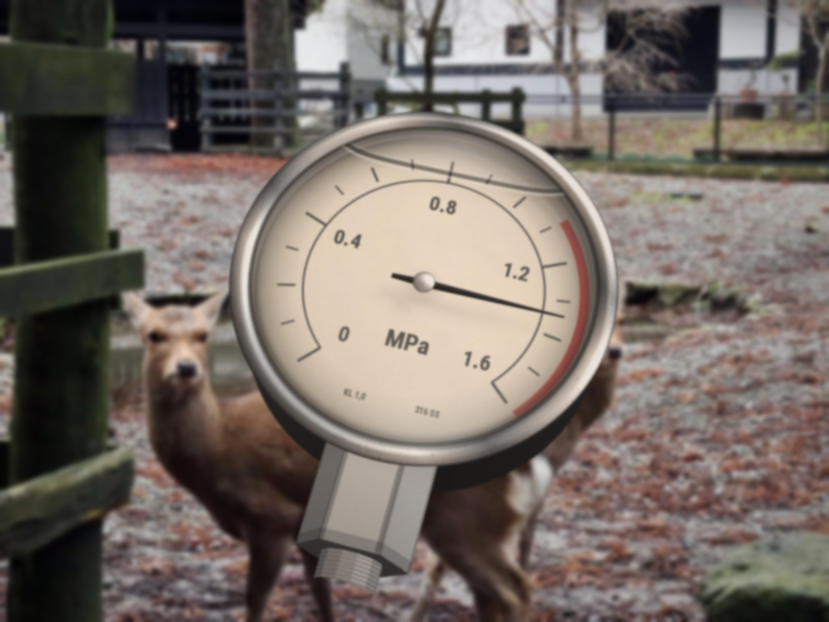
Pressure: 1.35MPa
